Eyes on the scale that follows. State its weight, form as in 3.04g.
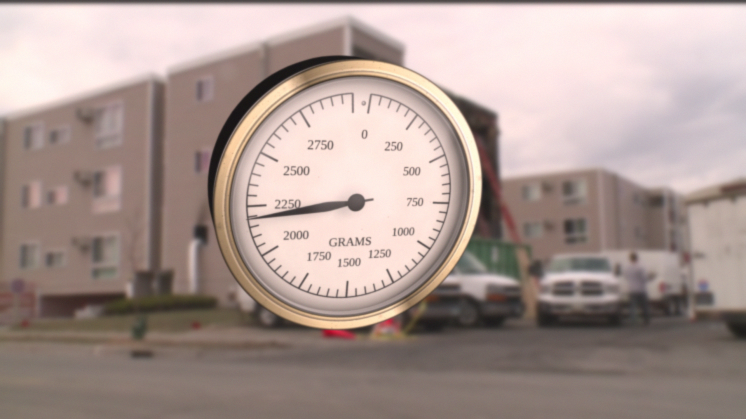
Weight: 2200g
